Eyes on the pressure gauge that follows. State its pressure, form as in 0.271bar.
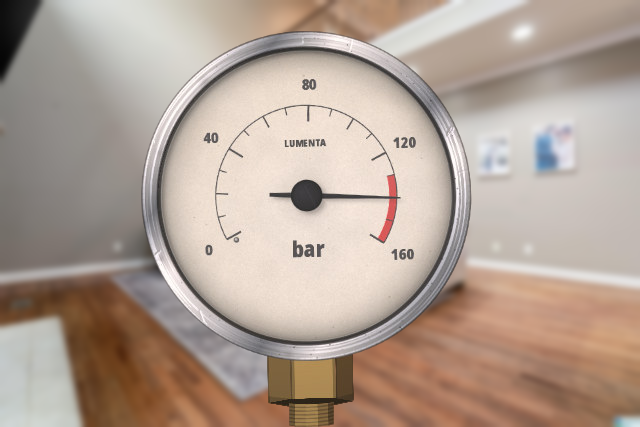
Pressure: 140bar
